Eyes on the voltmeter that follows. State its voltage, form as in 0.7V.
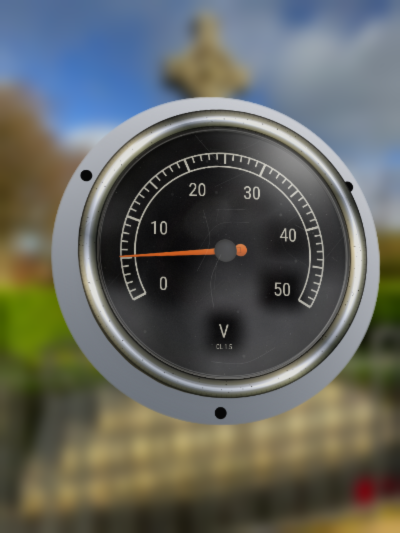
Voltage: 5V
